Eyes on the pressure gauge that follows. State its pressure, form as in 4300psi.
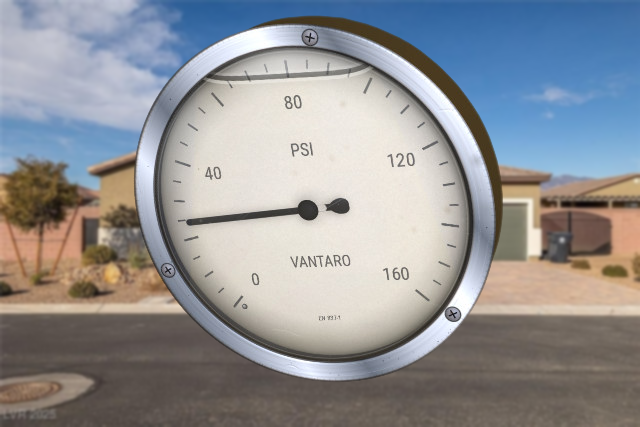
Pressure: 25psi
